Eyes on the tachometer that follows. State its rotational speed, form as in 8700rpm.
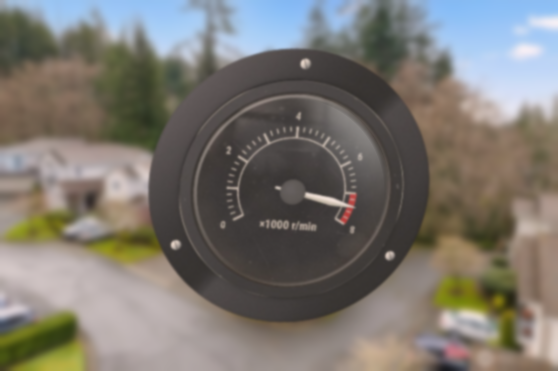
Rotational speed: 7400rpm
